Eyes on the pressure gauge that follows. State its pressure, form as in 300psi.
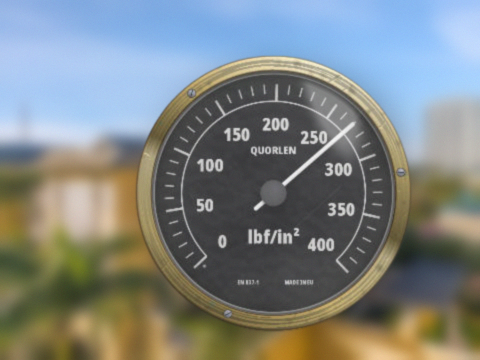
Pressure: 270psi
